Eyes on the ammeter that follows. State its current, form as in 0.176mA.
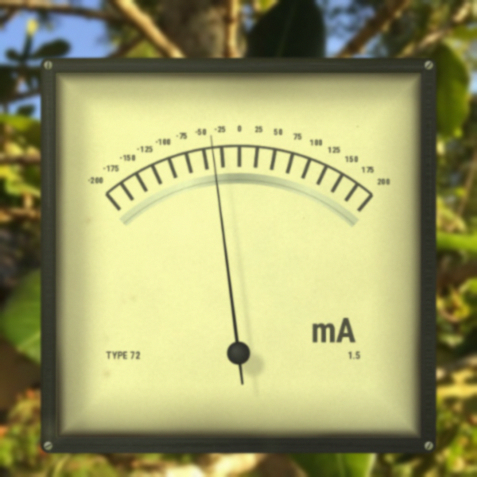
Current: -37.5mA
